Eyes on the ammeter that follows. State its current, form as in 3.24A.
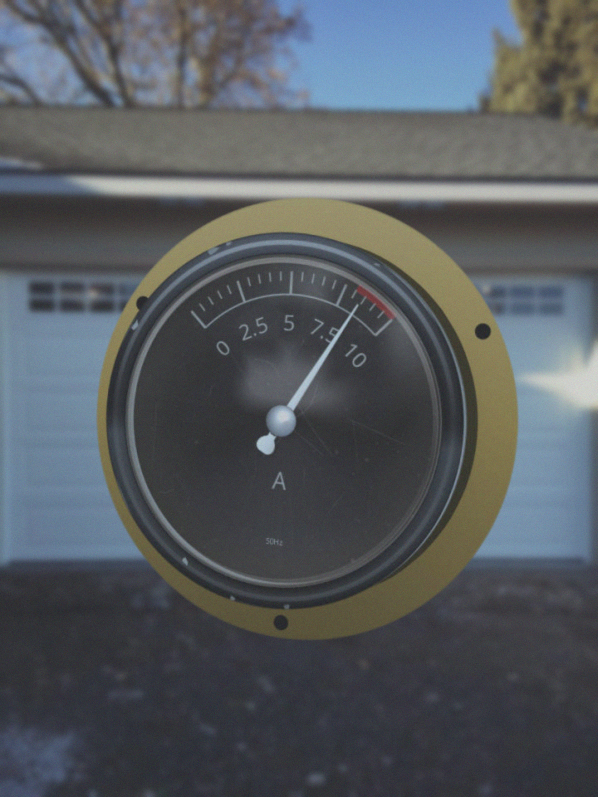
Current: 8.5A
